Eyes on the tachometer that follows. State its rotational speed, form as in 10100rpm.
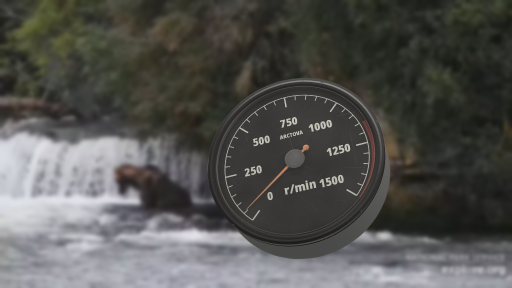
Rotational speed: 50rpm
